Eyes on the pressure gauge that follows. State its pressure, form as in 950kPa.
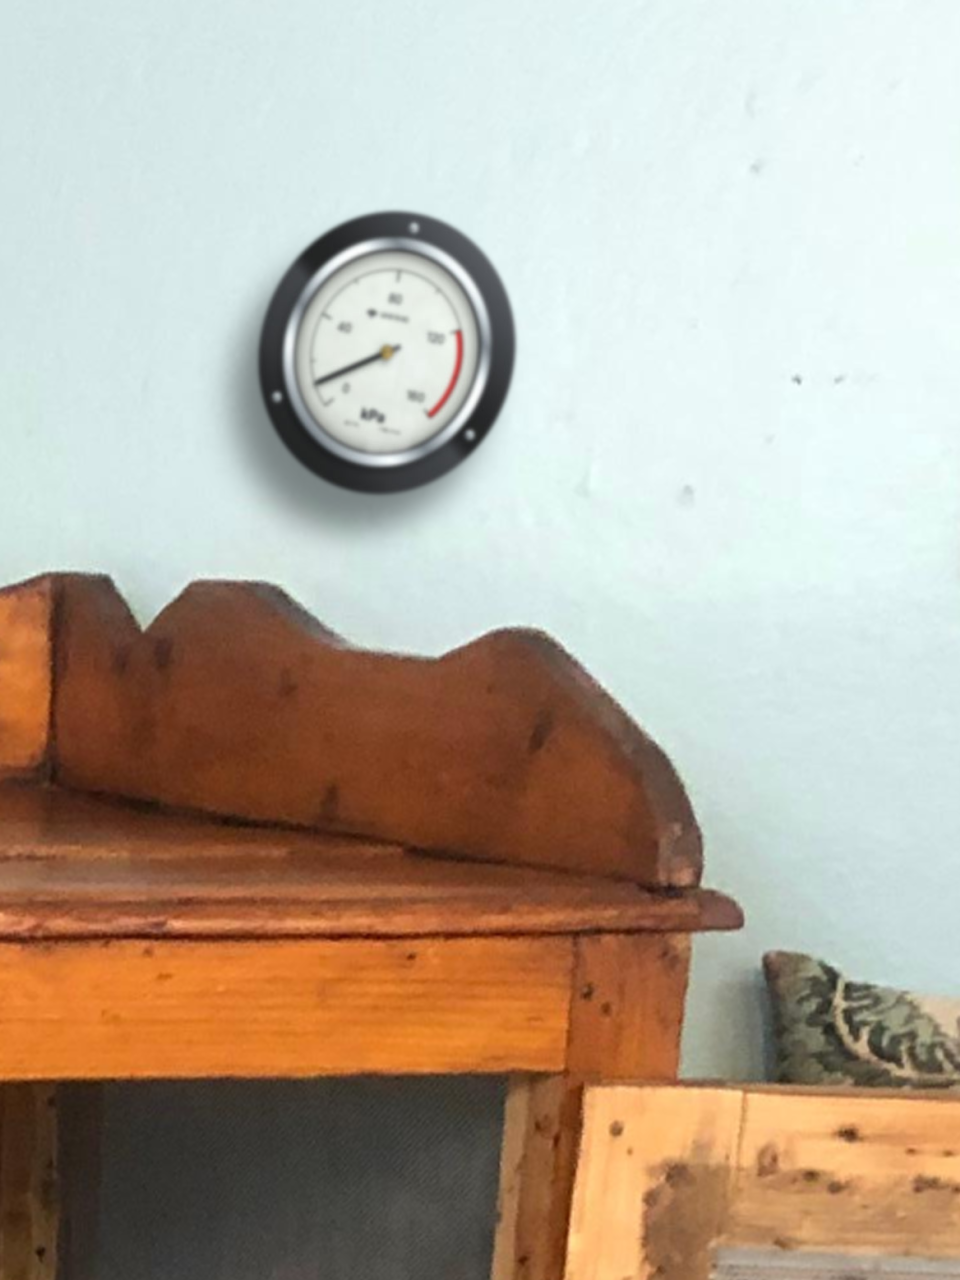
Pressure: 10kPa
